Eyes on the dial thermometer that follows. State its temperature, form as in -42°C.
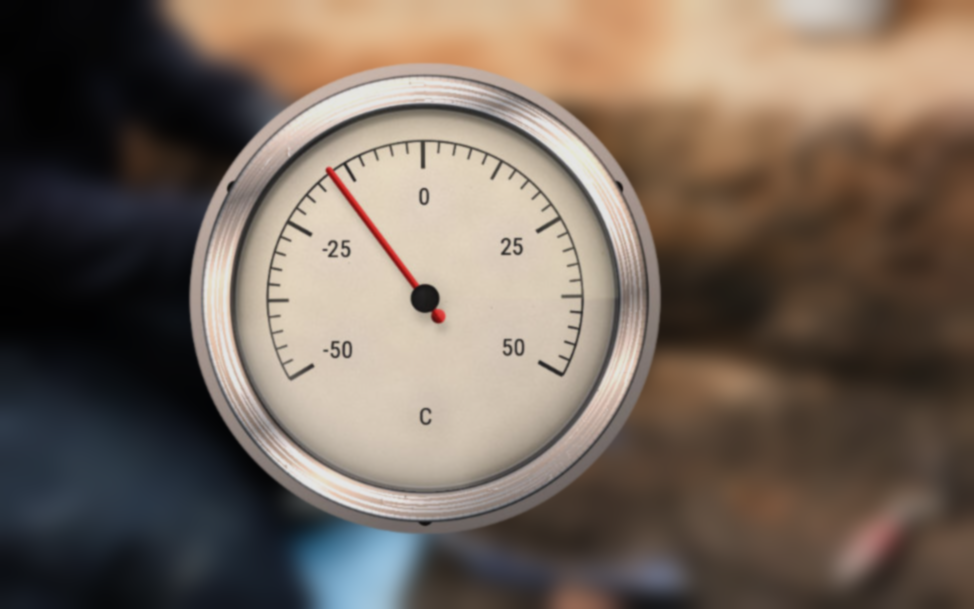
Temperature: -15°C
